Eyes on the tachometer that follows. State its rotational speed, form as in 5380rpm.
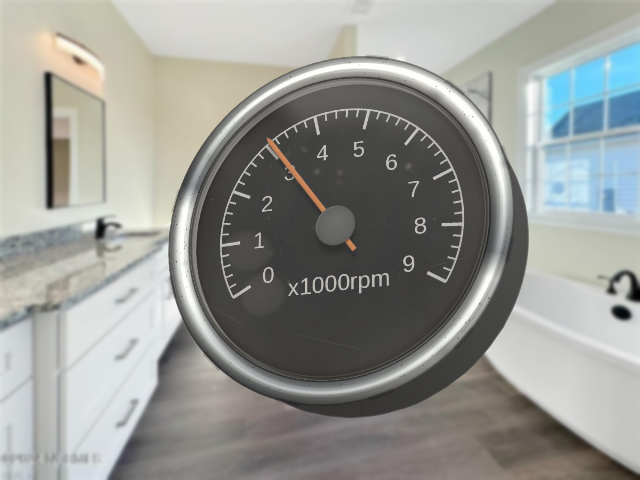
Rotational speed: 3100rpm
